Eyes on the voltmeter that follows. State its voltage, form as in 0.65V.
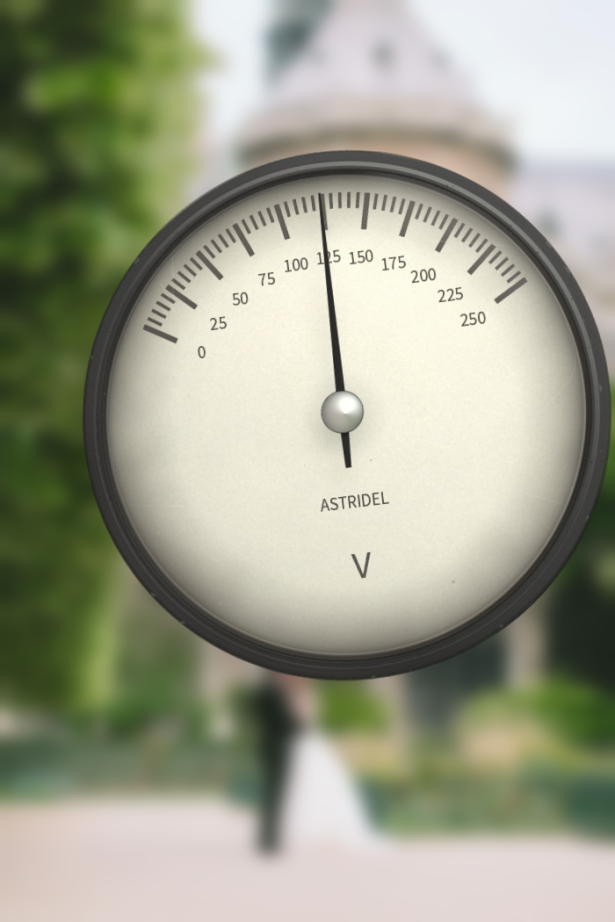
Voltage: 125V
